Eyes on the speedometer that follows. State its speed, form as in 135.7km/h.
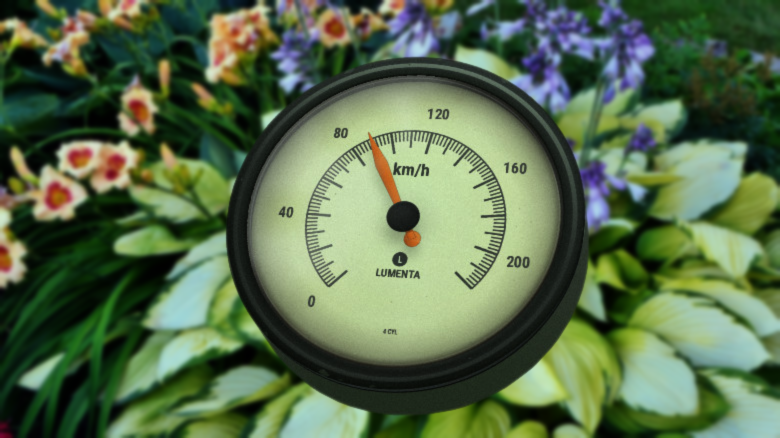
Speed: 90km/h
